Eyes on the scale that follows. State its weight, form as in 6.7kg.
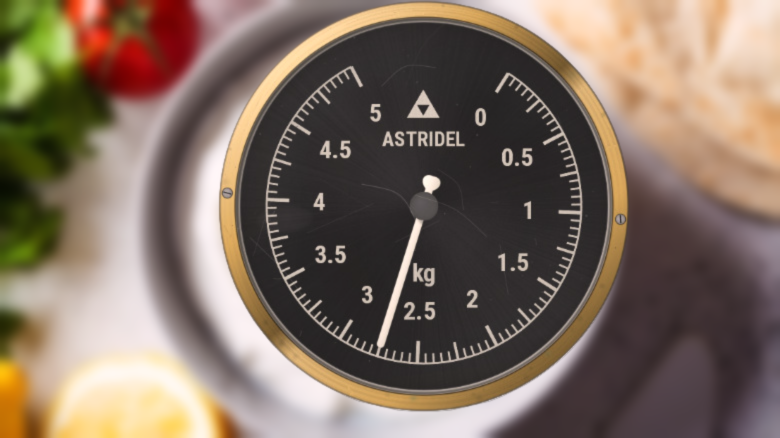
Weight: 2.75kg
